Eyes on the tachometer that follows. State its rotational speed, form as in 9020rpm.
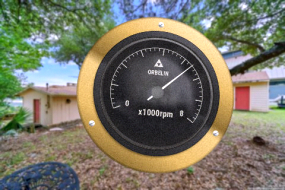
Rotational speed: 5400rpm
